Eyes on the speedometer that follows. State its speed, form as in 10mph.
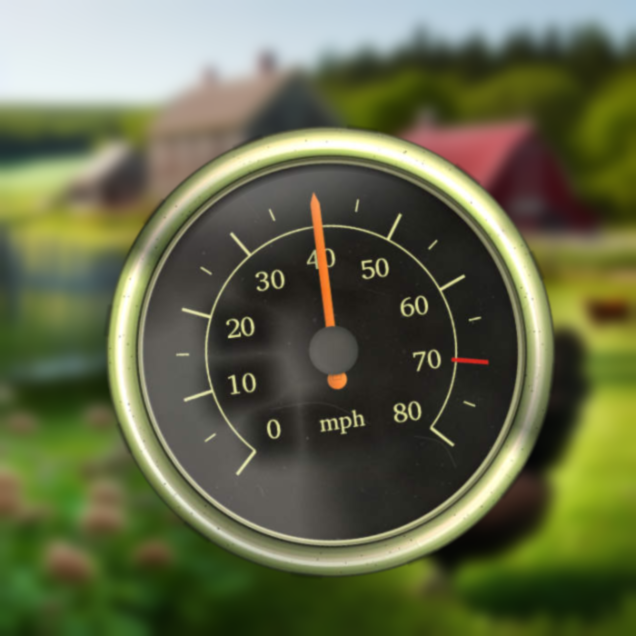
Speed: 40mph
